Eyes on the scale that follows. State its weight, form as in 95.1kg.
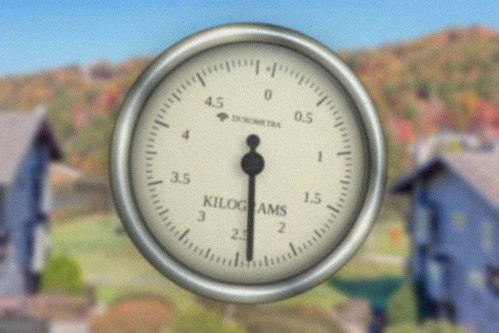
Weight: 2.4kg
